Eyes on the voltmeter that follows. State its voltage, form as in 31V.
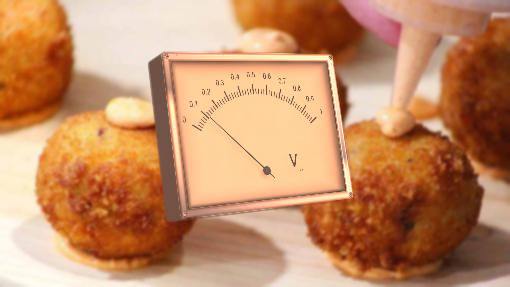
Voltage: 0.1V
